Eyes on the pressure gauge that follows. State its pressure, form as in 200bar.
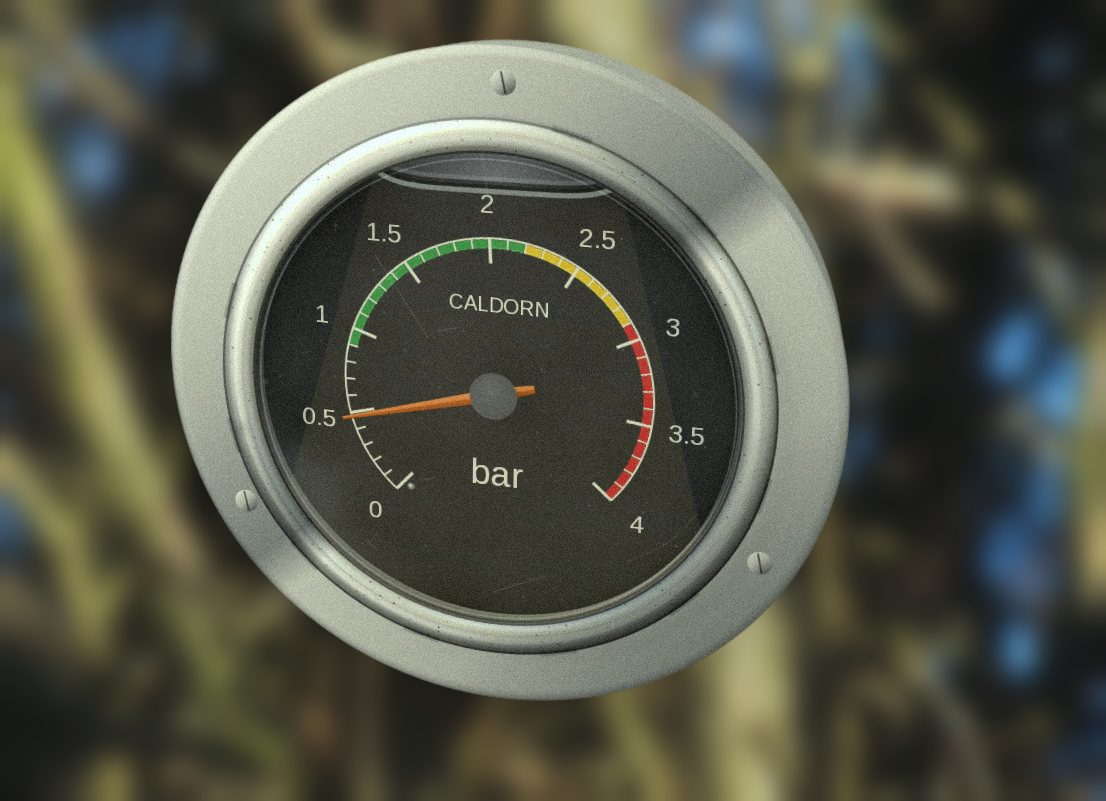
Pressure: 0.5bar
